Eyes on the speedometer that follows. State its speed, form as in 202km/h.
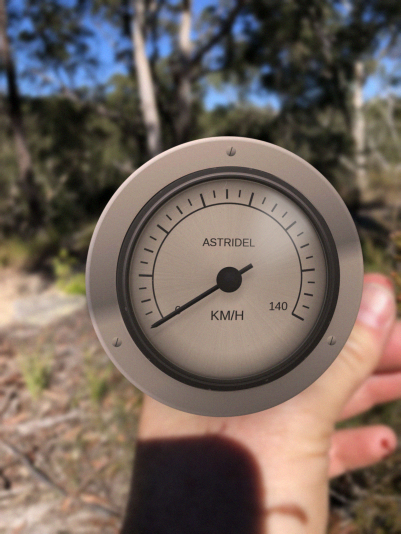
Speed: 0km/h
